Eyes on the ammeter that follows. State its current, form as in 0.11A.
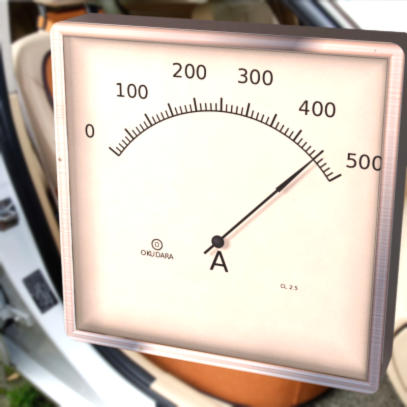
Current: 450A
